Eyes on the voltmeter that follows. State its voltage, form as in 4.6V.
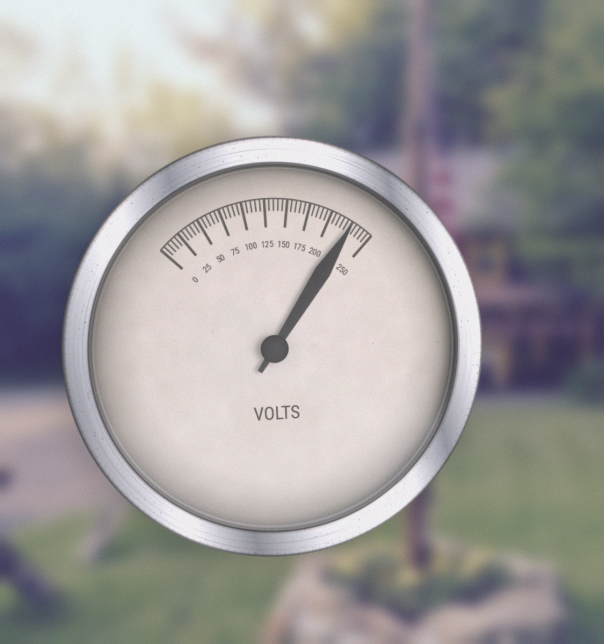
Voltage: 225V
